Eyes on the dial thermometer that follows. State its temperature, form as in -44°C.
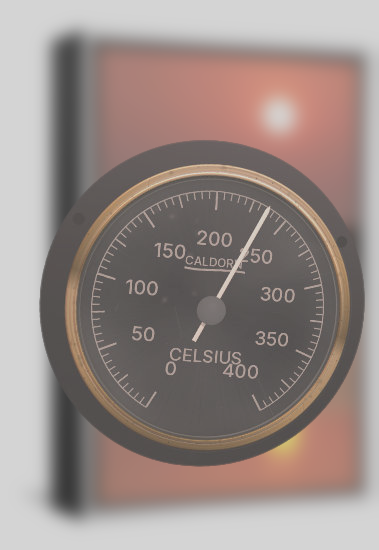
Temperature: 235°C
